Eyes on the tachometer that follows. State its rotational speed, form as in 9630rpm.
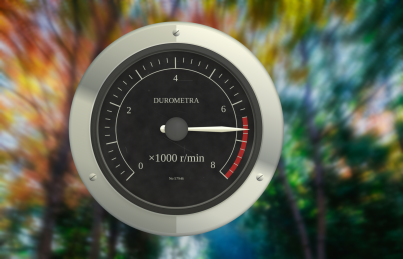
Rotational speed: 6700rpm
